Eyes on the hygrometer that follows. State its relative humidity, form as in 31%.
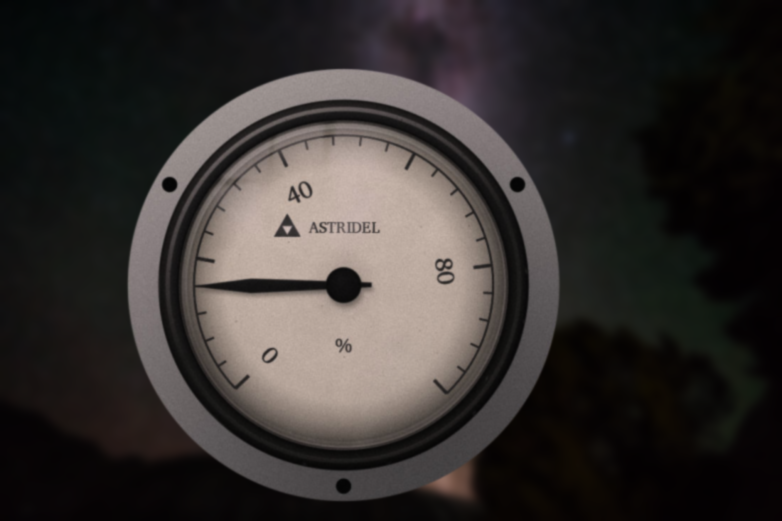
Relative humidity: 16%
